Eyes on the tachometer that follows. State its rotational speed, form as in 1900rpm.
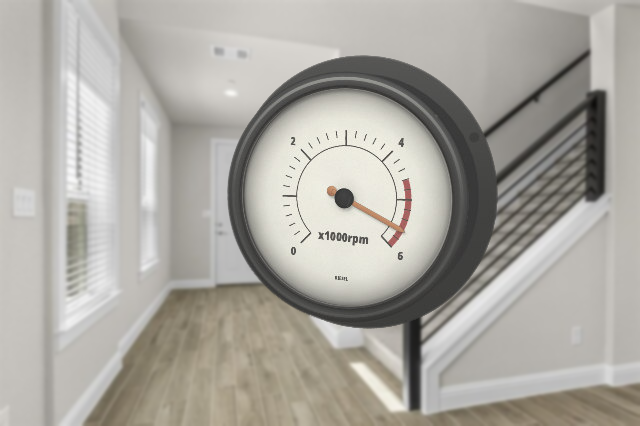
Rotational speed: 5600rpm
